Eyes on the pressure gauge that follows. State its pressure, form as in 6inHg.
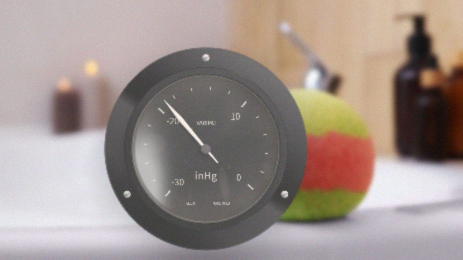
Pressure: -19inHg
